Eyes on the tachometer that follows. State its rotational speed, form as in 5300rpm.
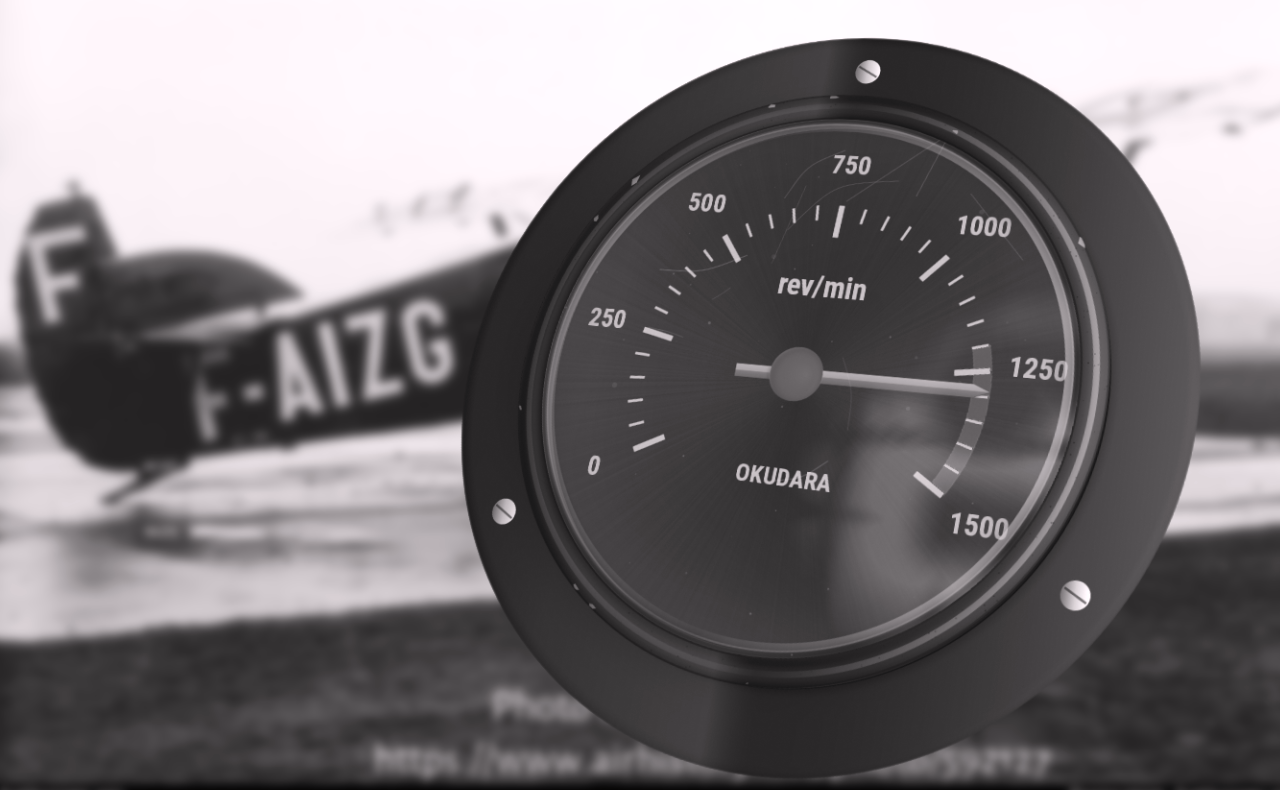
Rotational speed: 1300rpm
